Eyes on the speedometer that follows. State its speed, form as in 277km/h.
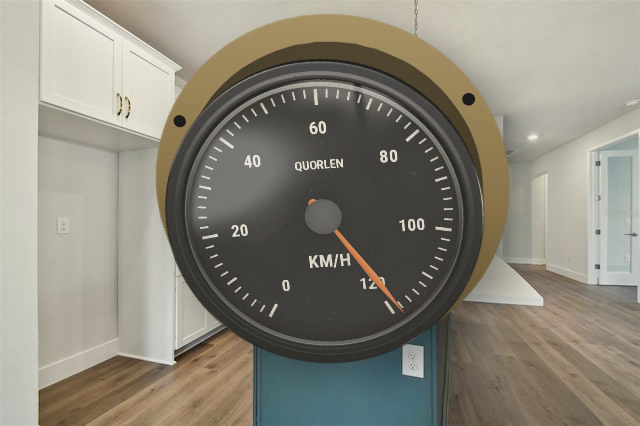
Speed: 118km/h
